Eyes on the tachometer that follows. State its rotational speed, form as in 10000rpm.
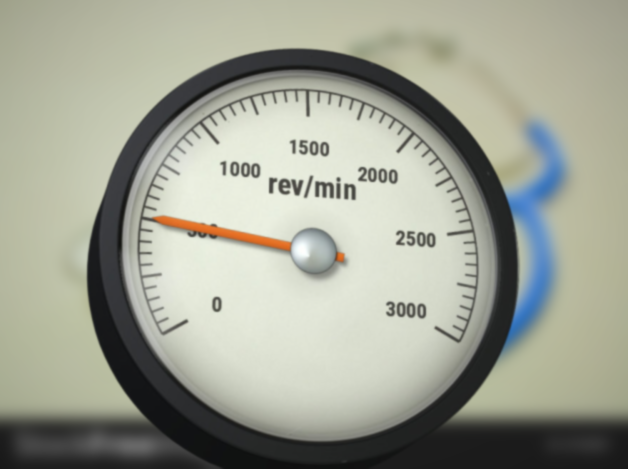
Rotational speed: 500rpm
